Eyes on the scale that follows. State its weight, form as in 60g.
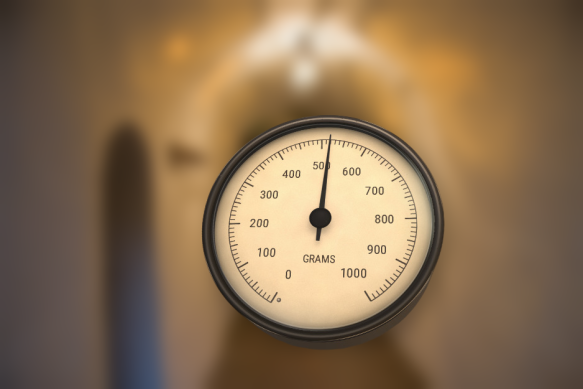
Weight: 520g
